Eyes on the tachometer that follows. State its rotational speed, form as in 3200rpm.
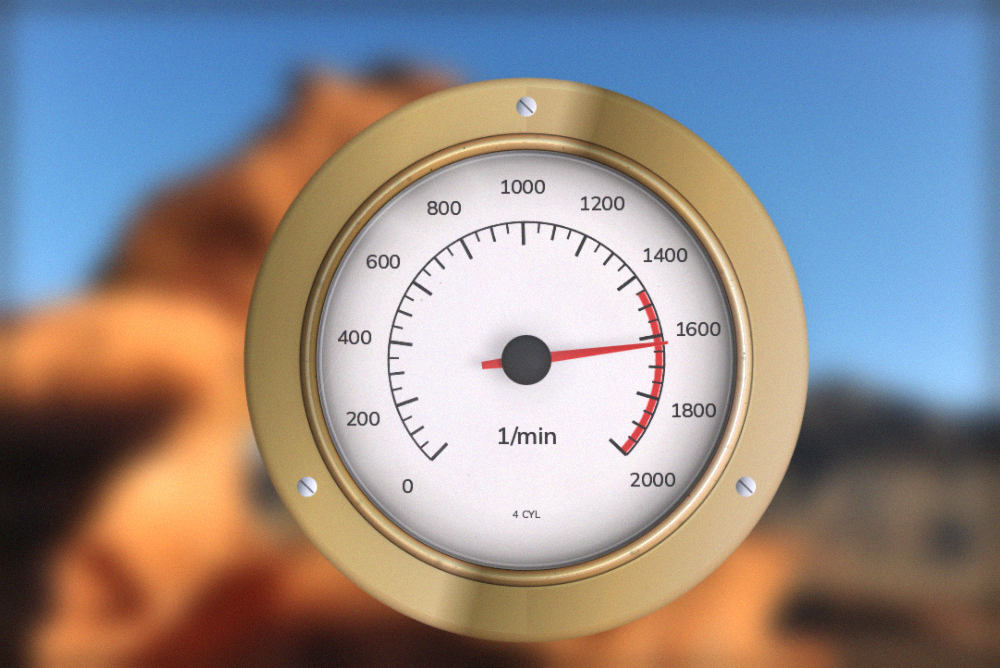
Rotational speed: 1625rpm
